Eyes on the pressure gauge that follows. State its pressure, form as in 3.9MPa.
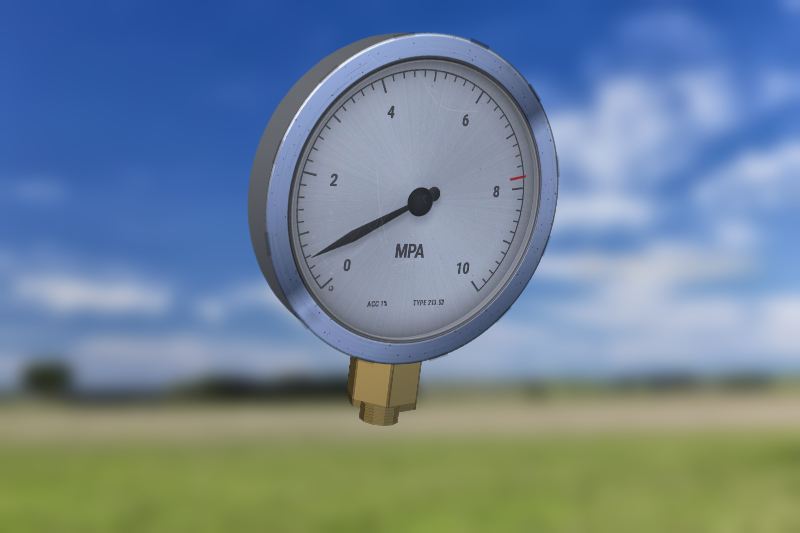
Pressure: 0.6MPa
